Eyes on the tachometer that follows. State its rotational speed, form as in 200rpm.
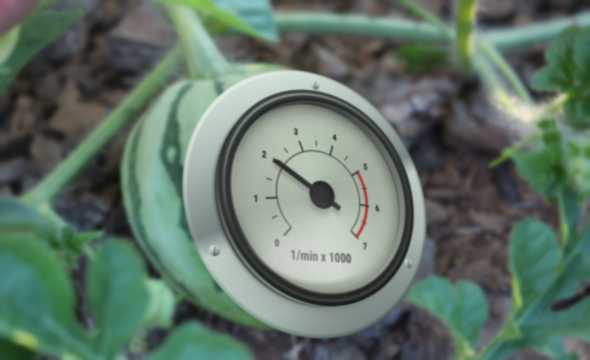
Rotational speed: 2000rpm
